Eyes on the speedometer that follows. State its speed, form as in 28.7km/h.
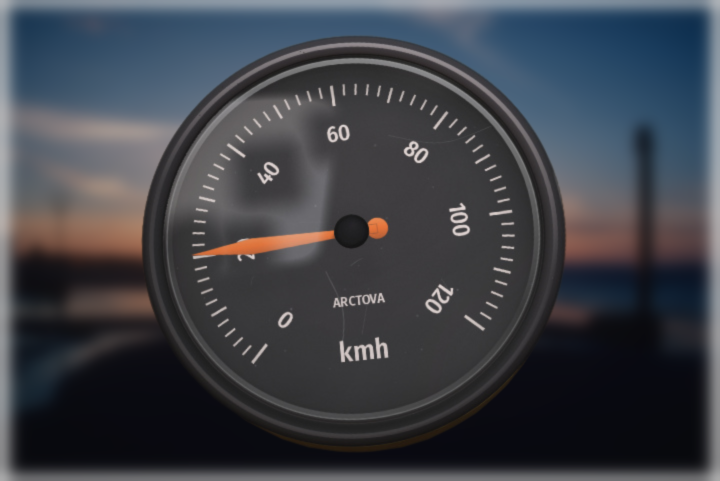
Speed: 20km/h
